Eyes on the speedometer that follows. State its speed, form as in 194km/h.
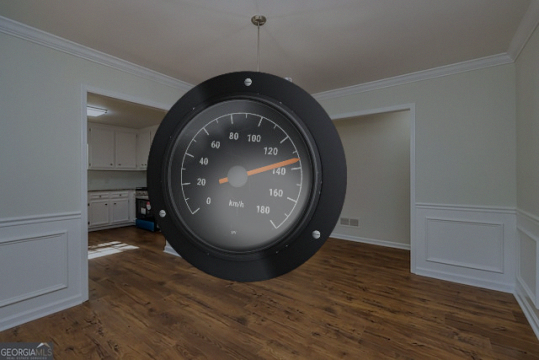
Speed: 135km/h
